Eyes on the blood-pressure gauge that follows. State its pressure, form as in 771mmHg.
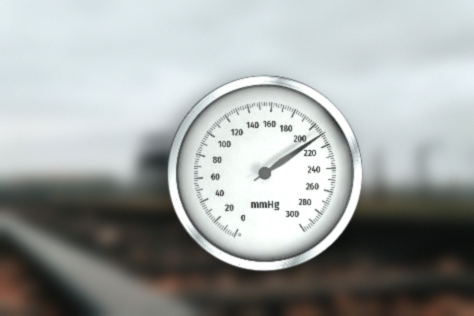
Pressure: 210mmHg
